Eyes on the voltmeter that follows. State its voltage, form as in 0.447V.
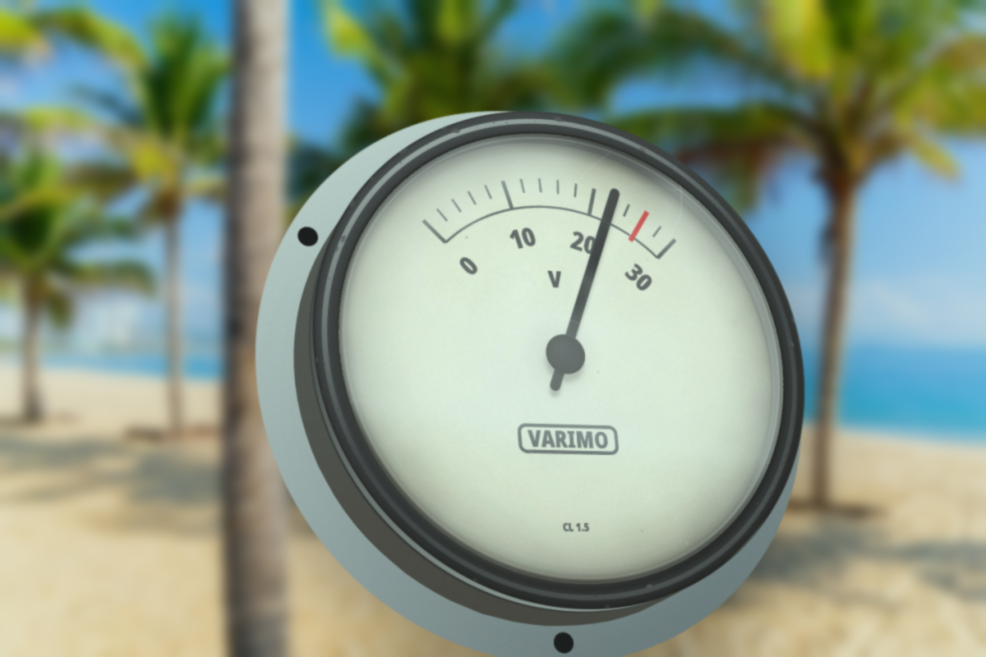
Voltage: 22V
